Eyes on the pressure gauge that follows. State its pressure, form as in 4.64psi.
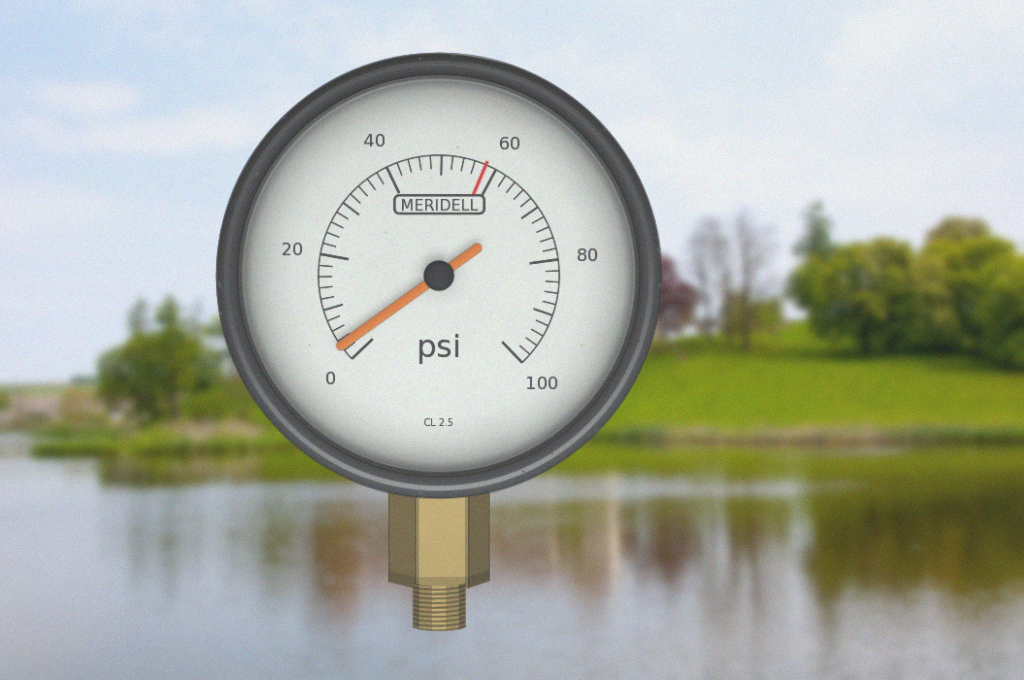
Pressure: 3psi
